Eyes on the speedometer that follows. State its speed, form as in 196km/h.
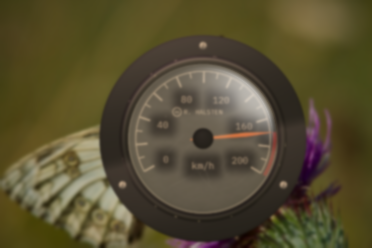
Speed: 170km/h
